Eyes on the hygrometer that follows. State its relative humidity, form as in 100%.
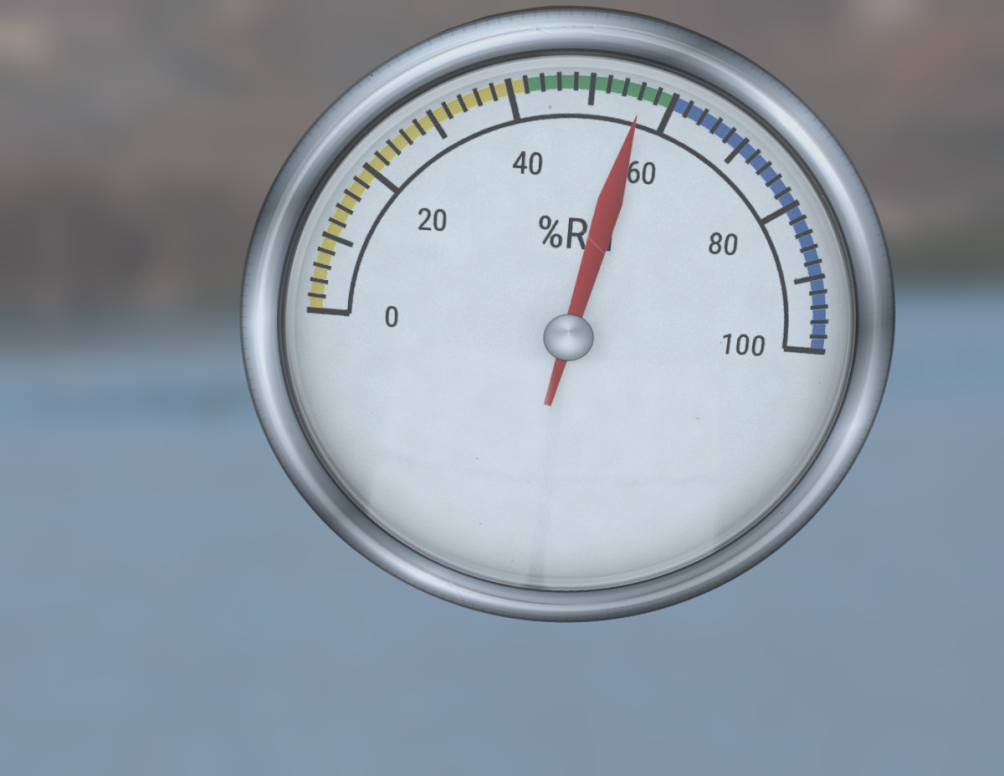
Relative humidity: 56%
